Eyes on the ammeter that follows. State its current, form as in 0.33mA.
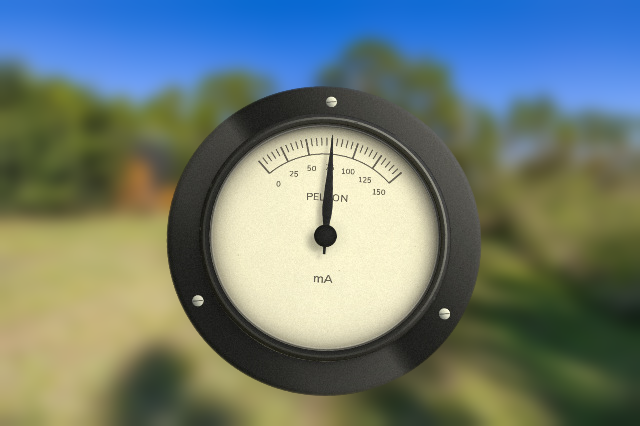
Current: 75mA
